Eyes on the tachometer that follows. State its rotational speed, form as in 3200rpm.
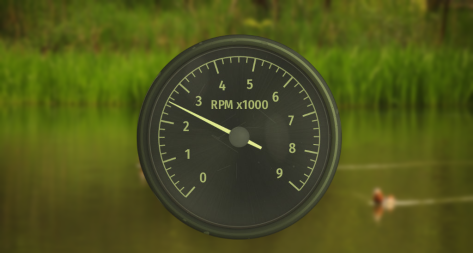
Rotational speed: 2500rpm
